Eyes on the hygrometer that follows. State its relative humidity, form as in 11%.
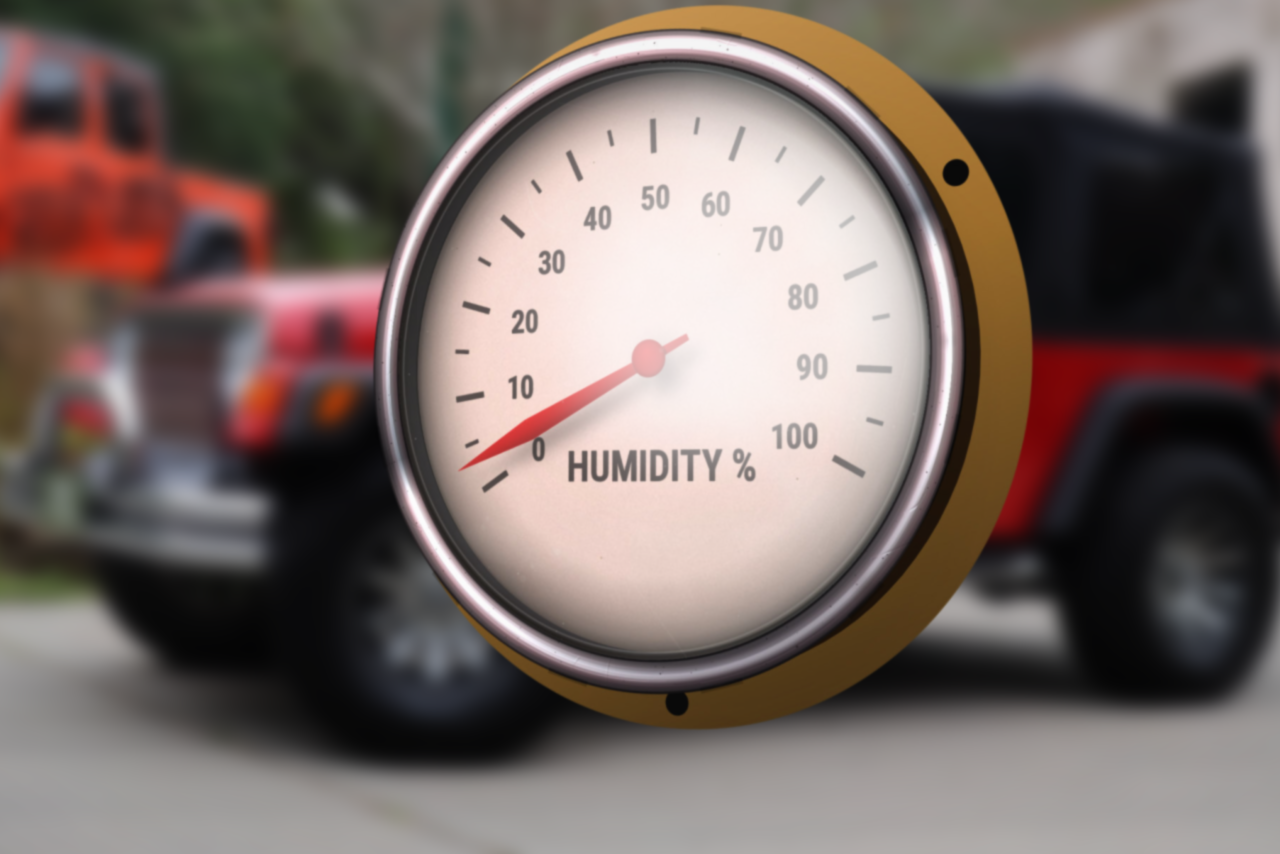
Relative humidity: 2.5%
